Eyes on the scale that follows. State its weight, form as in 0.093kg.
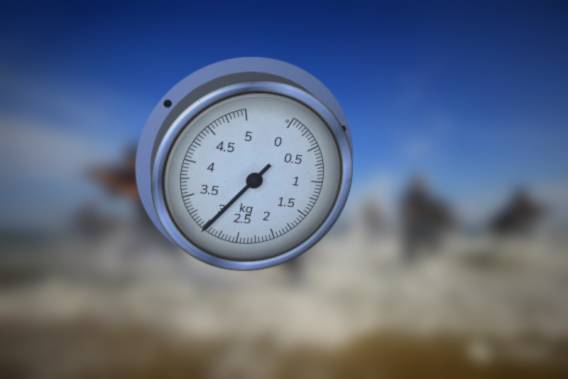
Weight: 3kg
